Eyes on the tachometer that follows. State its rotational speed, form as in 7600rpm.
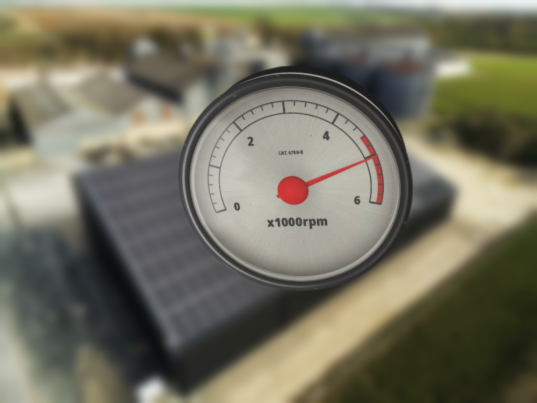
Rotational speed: 5000rpm
